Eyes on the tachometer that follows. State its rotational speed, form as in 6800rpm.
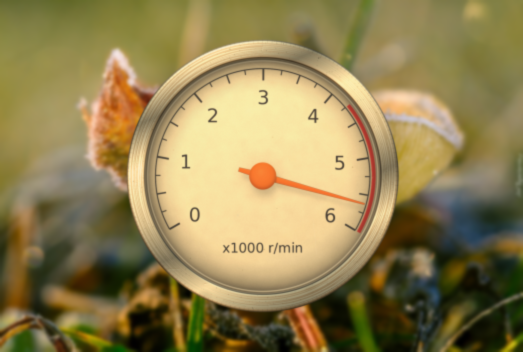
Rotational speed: 5625rpm
